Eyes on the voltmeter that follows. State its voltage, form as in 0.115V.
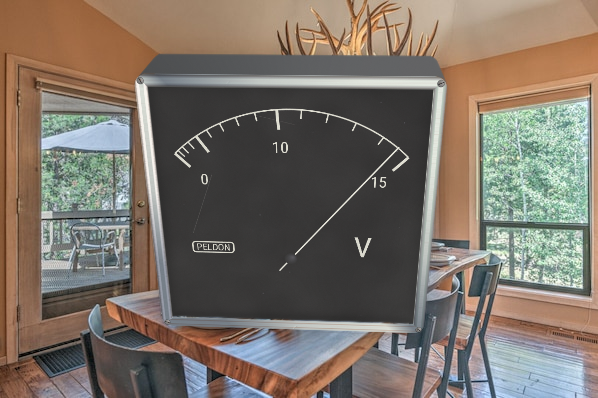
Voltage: 14.5V
